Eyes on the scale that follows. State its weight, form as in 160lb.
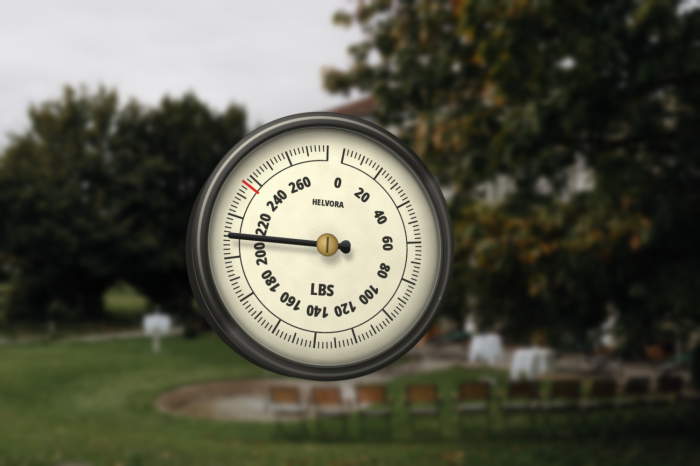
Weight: 210lb
